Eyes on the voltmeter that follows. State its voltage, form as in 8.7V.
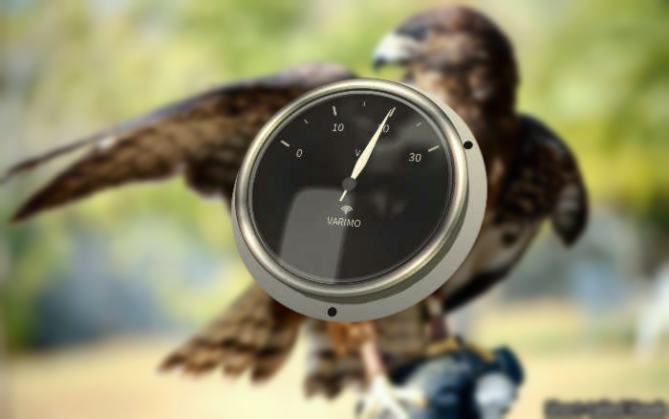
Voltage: 20V
